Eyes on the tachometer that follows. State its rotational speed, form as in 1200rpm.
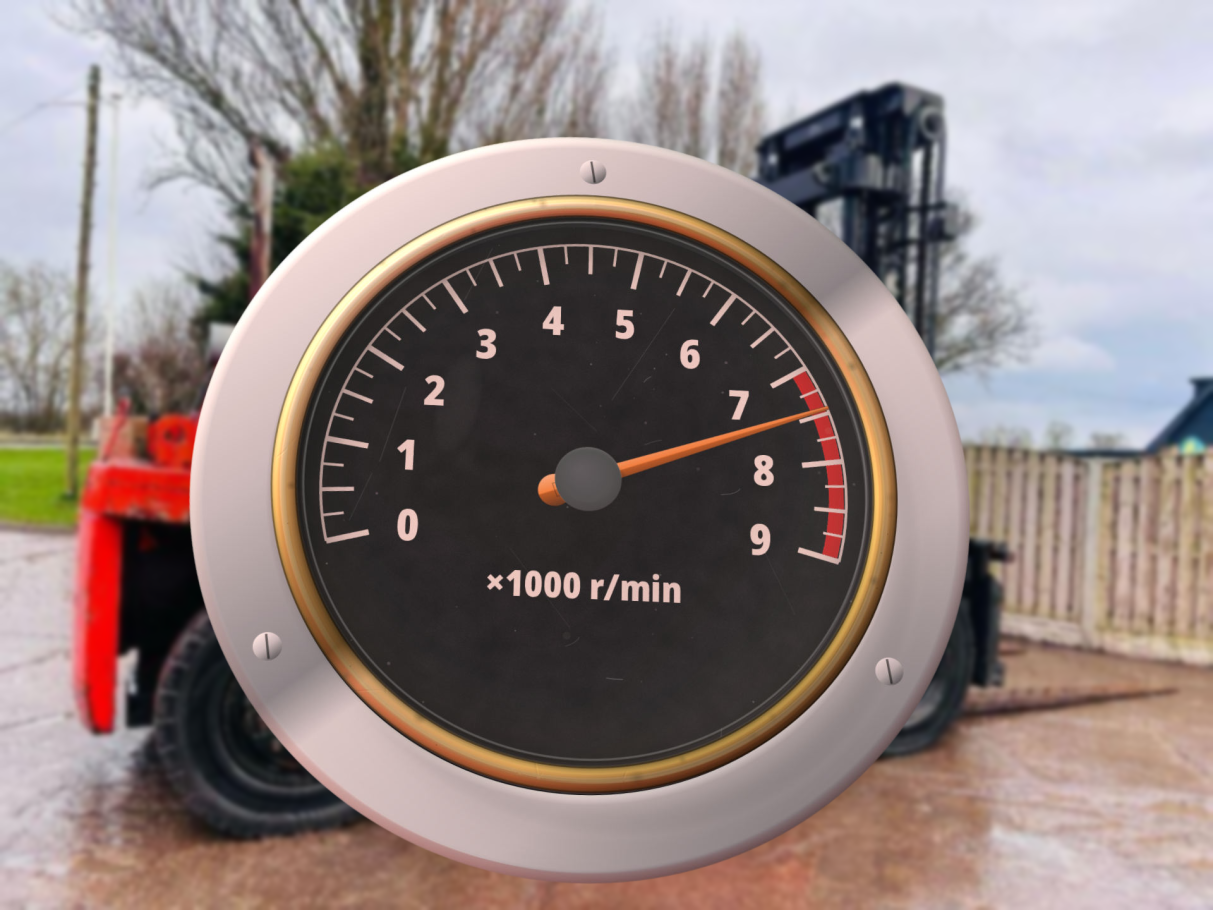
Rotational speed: 7500rpm
